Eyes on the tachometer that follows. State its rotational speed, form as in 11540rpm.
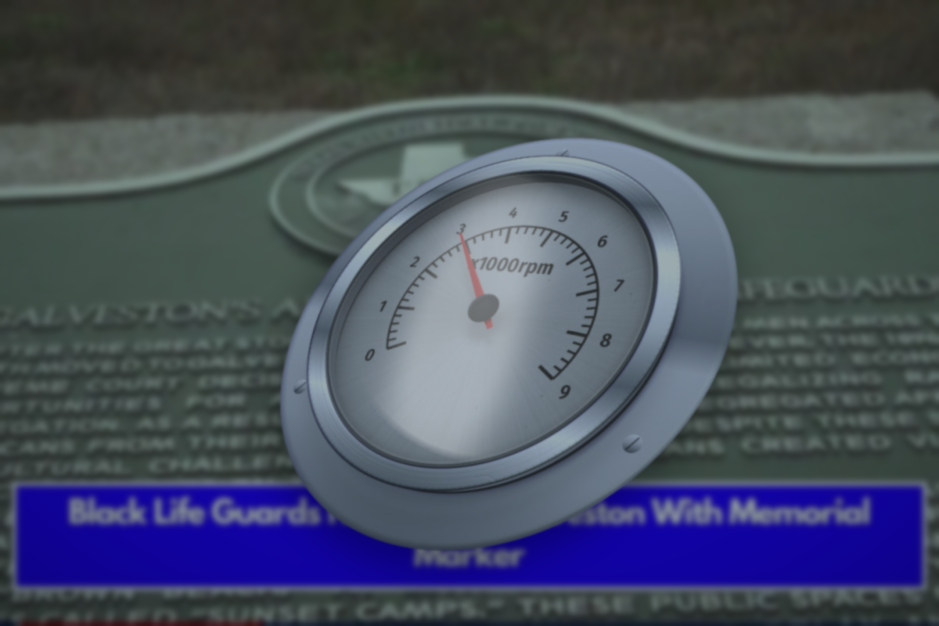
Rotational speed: 3000rpm
